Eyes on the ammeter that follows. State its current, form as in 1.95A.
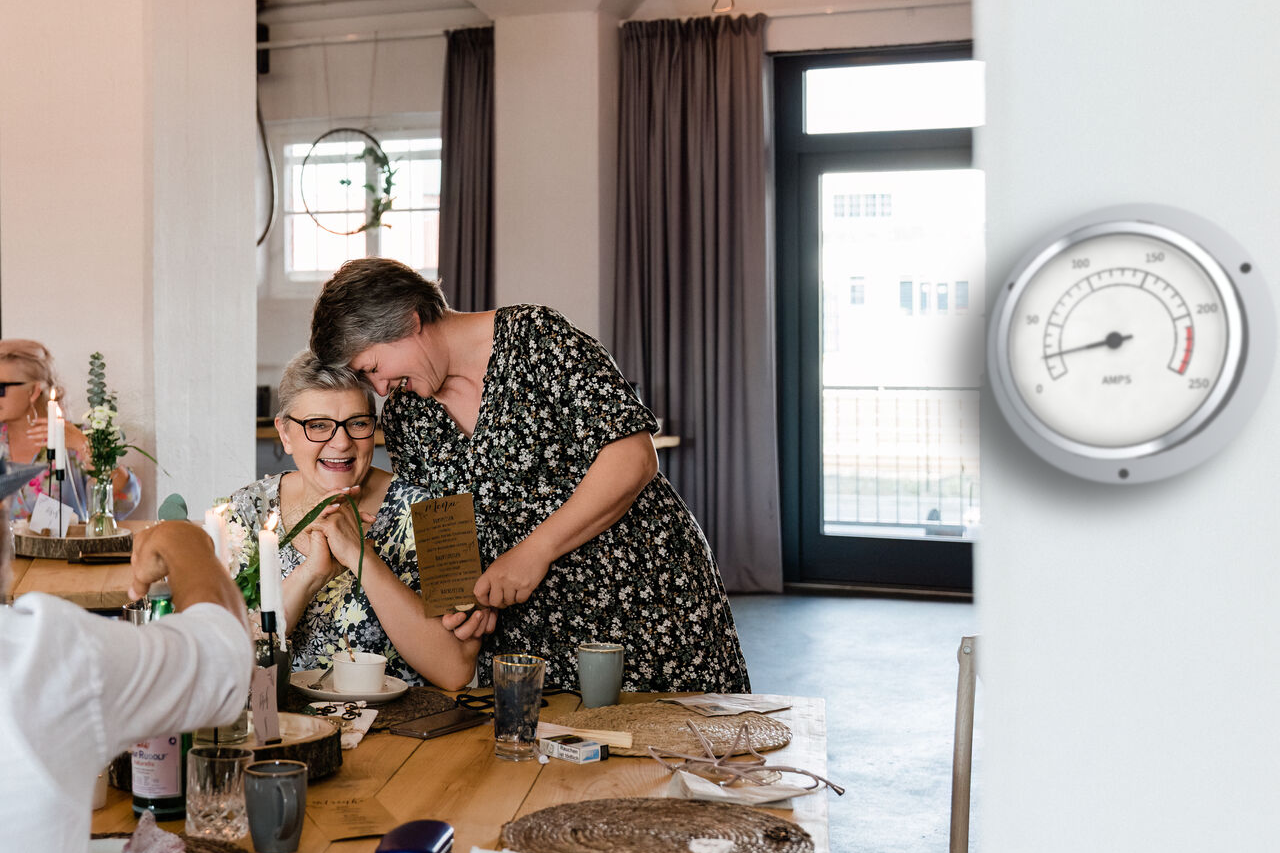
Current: 20A
